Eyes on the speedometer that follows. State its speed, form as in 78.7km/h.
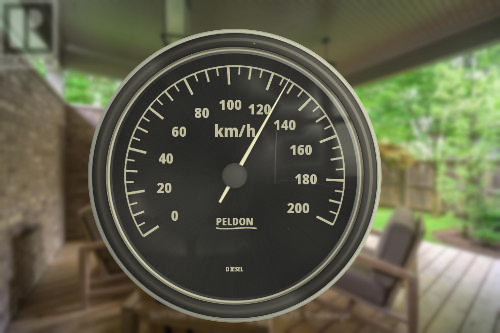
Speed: 127.5km/h
